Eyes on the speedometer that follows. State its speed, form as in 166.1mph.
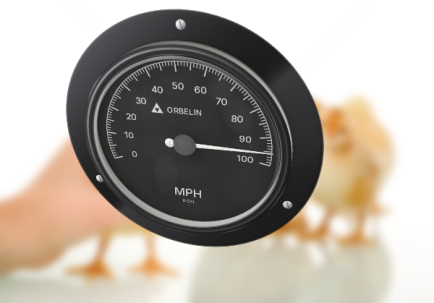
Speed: 95mph
